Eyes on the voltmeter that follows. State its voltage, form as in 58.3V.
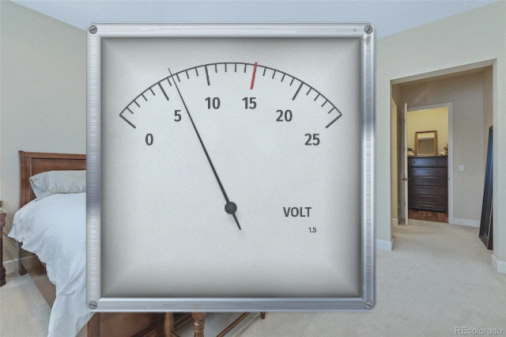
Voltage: 6.5V
